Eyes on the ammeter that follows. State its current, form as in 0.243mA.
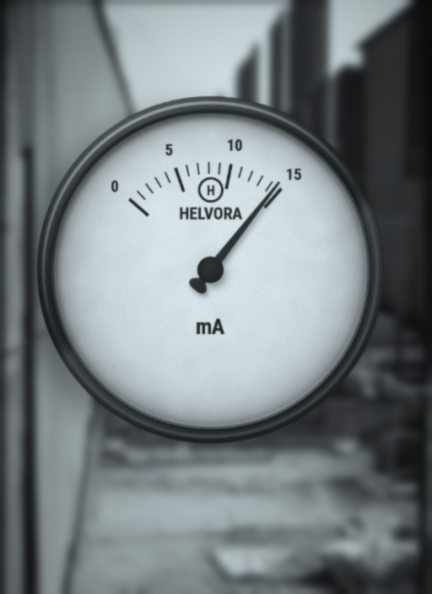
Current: 14.5mA
